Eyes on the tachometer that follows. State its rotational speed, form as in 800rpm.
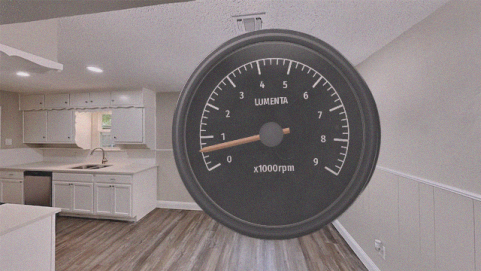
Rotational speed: 600rpm
